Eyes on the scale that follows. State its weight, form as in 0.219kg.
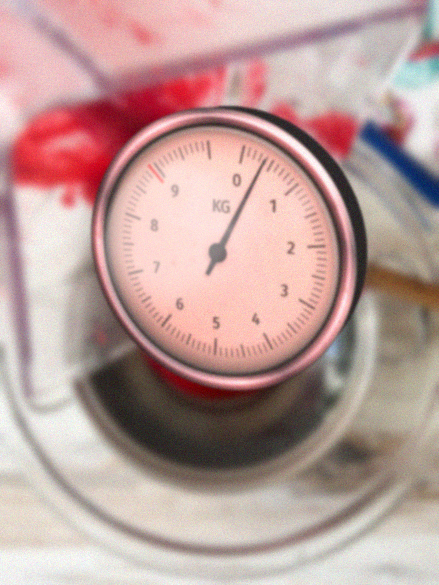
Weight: 0.4kg
